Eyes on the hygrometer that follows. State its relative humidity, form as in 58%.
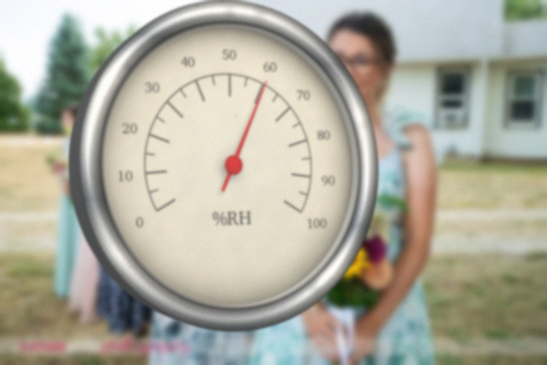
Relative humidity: 60%
